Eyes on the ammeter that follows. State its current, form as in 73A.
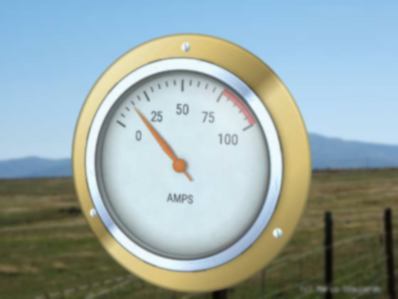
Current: 15A
